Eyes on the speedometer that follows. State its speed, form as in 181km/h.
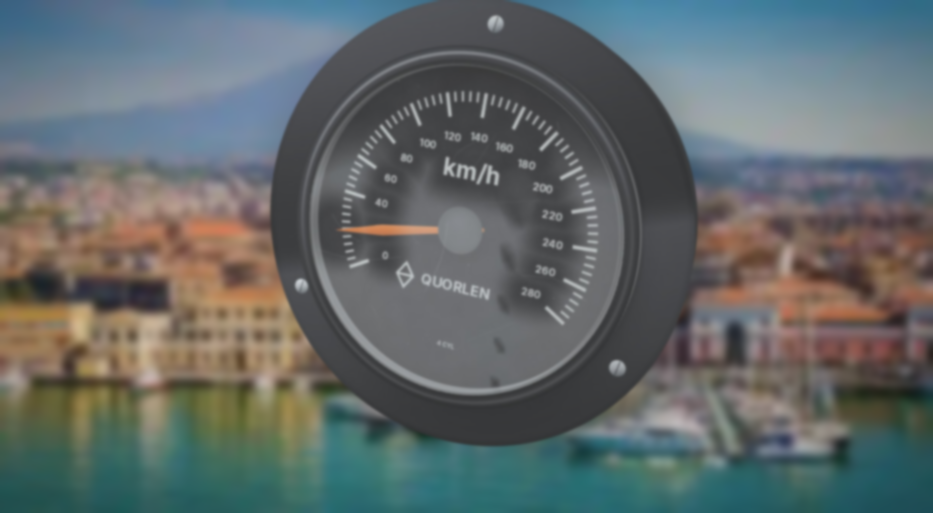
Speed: 20km/h
